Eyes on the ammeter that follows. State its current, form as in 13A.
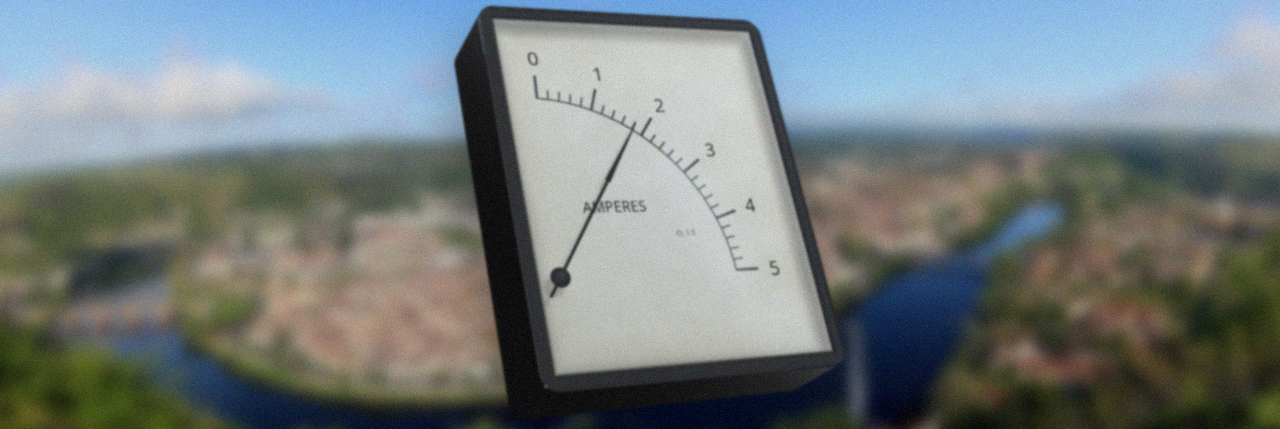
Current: 1.8A
